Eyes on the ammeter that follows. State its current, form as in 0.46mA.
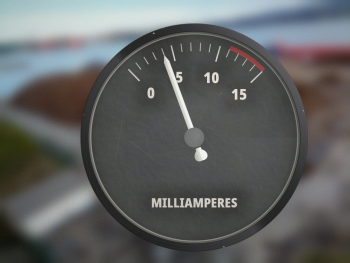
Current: 4mA
